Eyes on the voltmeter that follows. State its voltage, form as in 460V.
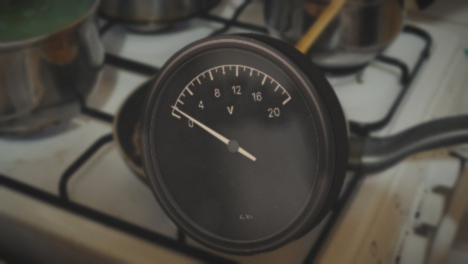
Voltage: 1V
